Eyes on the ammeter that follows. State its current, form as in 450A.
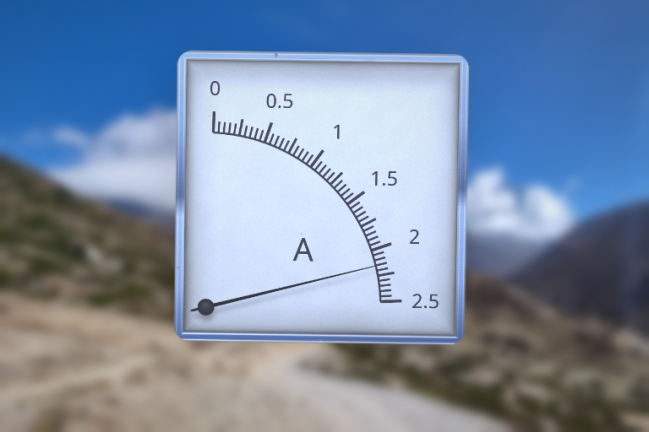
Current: 2.15A
